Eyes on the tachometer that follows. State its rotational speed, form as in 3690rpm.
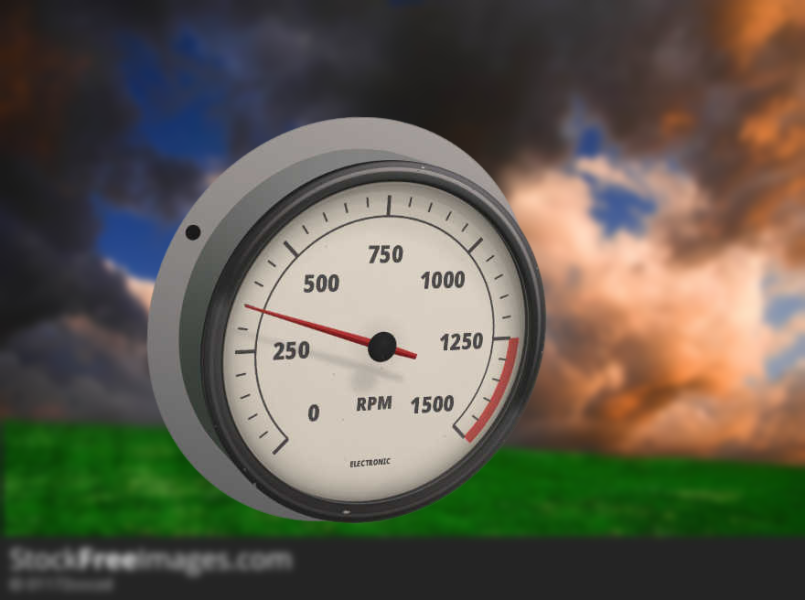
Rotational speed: 350rpm
